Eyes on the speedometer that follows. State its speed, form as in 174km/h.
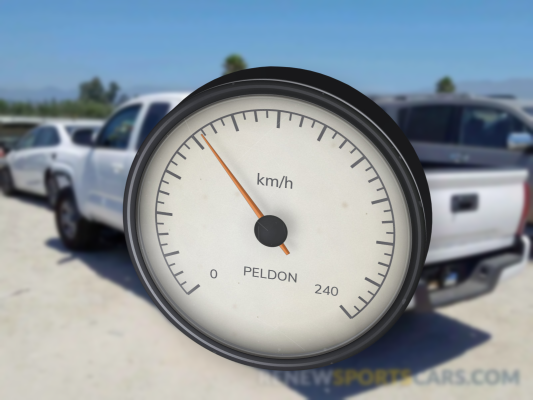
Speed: 85km/h
